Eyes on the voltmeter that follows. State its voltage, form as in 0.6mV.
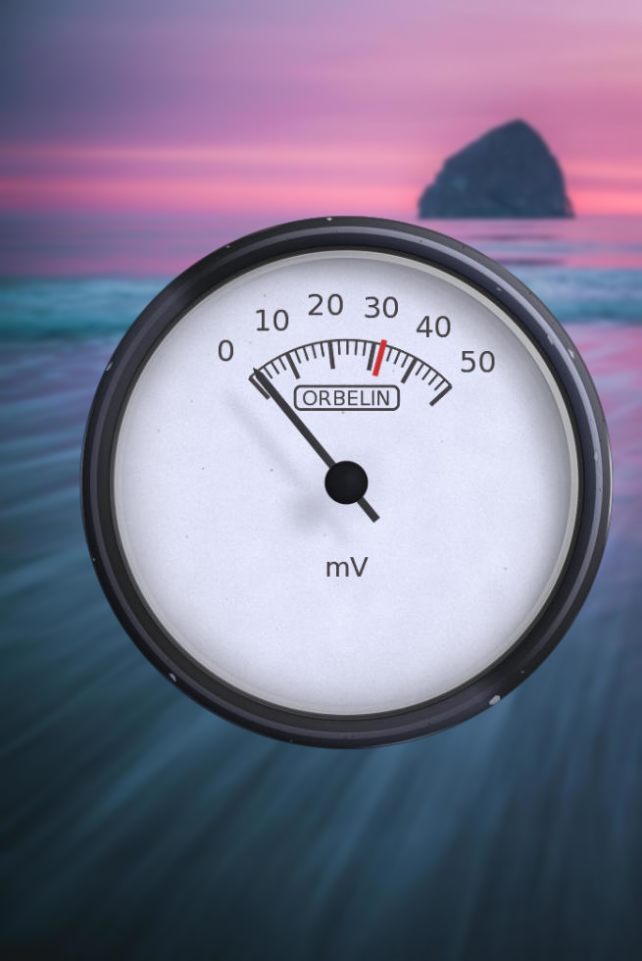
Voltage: 2mV
